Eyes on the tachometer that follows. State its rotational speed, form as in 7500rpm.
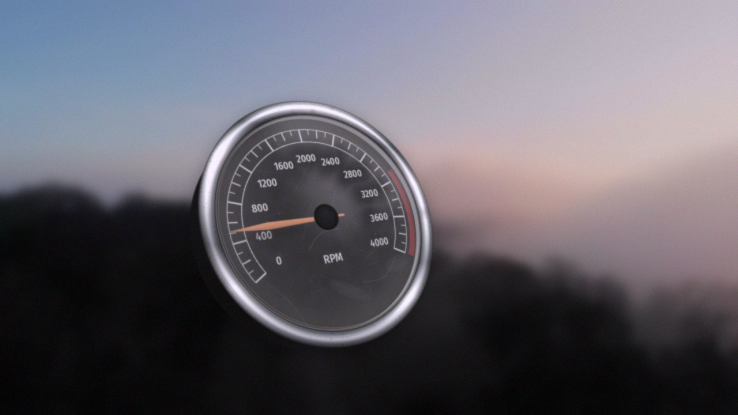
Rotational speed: 500rpm
